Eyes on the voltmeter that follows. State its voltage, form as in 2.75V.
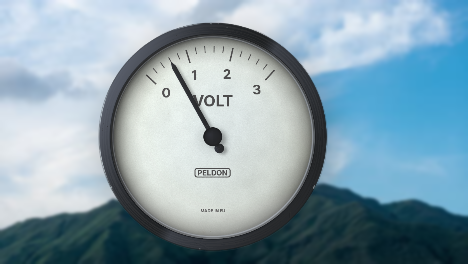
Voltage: 0.6V
